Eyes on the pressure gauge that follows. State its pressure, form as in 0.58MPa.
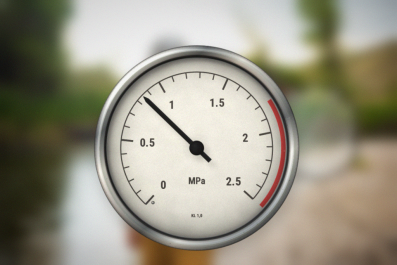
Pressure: 0.85MPa
